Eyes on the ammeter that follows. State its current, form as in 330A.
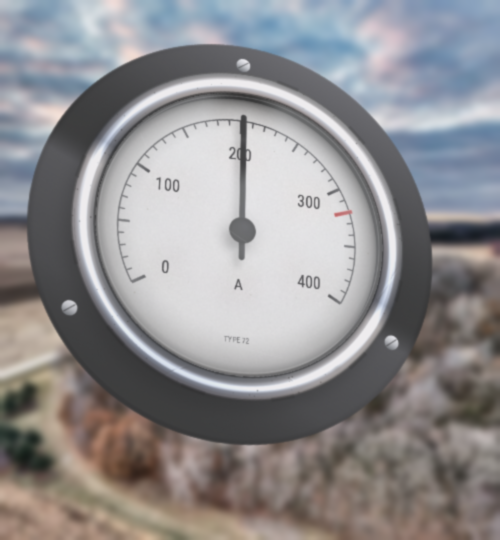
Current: 200A
